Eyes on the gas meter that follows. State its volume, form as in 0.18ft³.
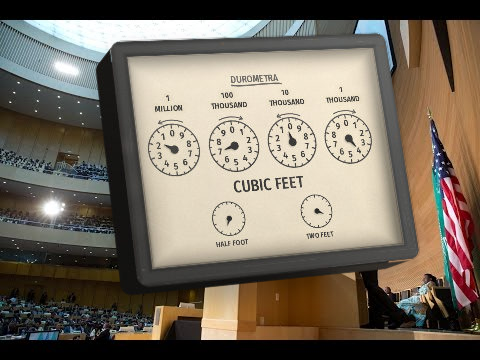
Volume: 170400ft³
